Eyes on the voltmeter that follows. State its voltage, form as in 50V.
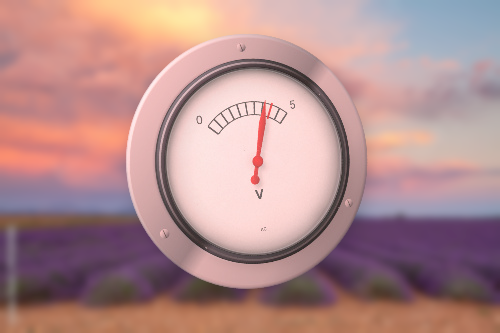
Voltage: 3.5V
